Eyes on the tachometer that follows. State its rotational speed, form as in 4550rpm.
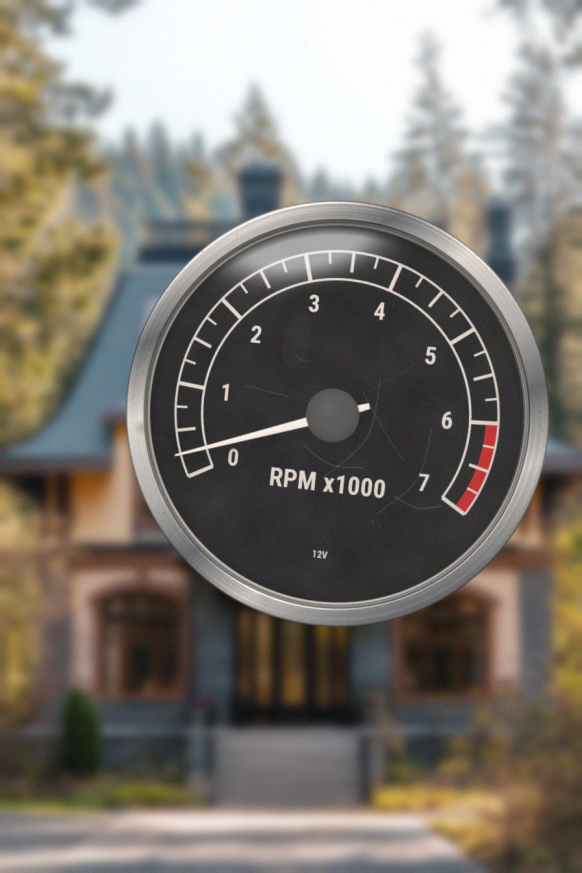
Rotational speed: 250rpm
